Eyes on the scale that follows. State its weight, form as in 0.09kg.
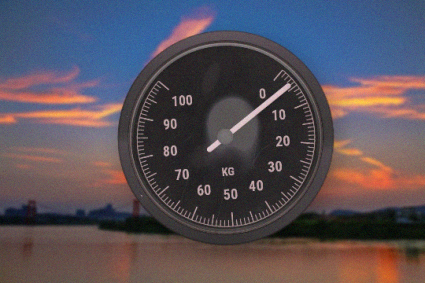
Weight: 4kg
